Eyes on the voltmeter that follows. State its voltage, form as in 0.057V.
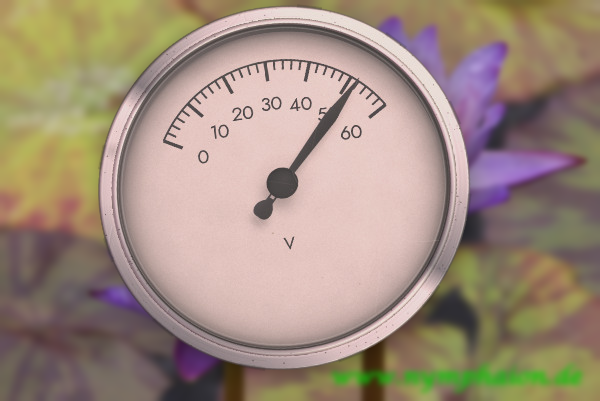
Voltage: 52V
